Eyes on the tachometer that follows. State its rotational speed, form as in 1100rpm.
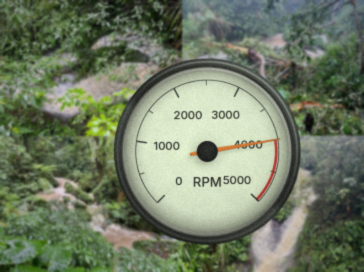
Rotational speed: 4000rpm
